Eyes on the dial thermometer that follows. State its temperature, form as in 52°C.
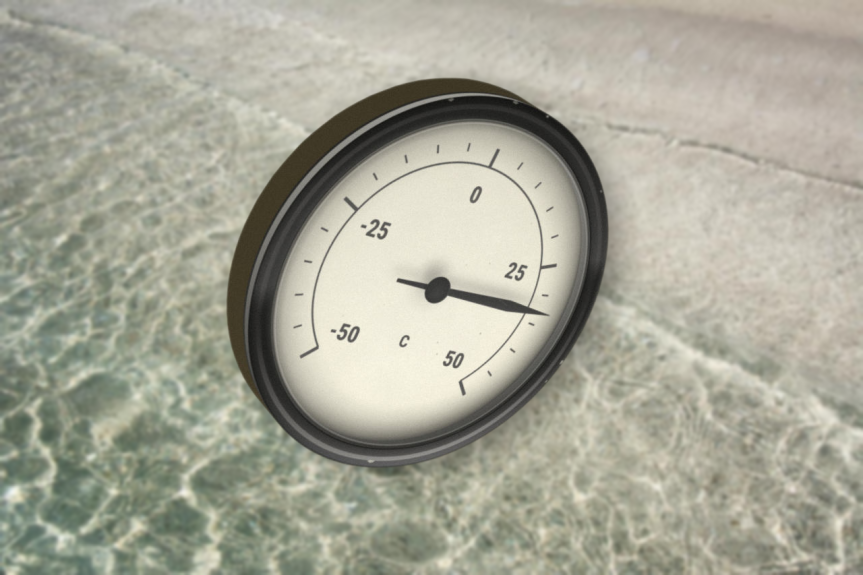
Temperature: 32.5°C
